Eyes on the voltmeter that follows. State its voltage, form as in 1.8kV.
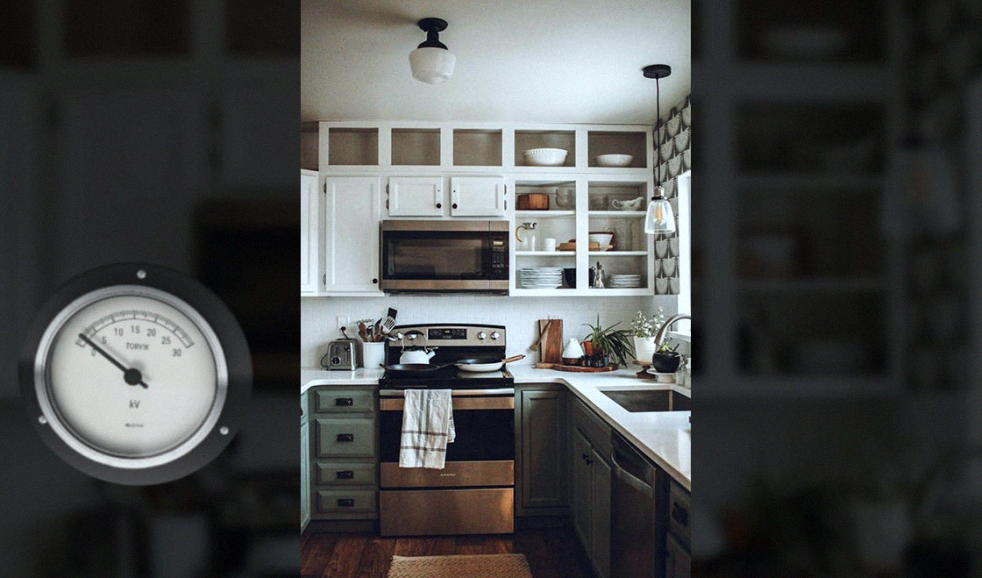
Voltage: 2.5kV
